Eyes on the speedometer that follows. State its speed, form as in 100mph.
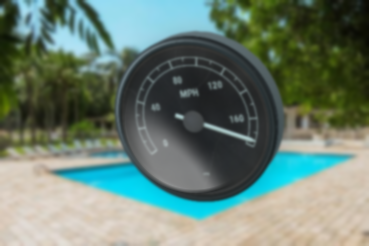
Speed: 175mph
